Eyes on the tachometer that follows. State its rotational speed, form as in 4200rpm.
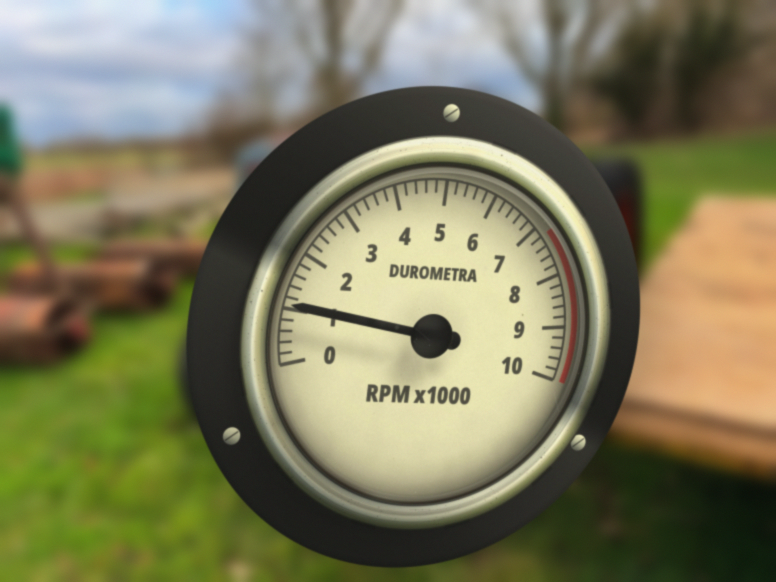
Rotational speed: 1100rpm
